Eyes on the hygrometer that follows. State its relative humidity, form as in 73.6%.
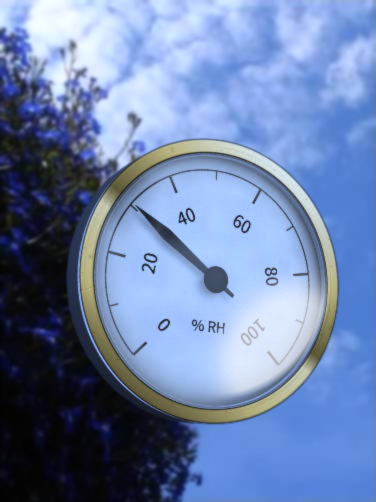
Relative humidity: 30%
